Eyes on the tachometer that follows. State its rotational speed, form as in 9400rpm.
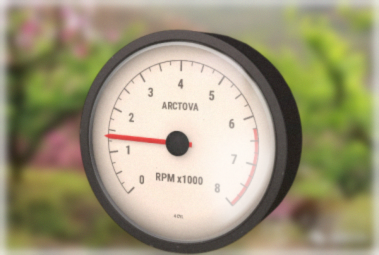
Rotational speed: 1375rpm
